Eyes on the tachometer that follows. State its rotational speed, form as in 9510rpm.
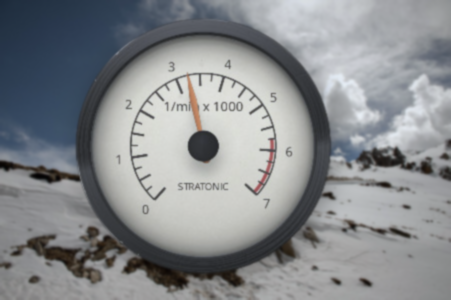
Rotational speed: 3250rpm
